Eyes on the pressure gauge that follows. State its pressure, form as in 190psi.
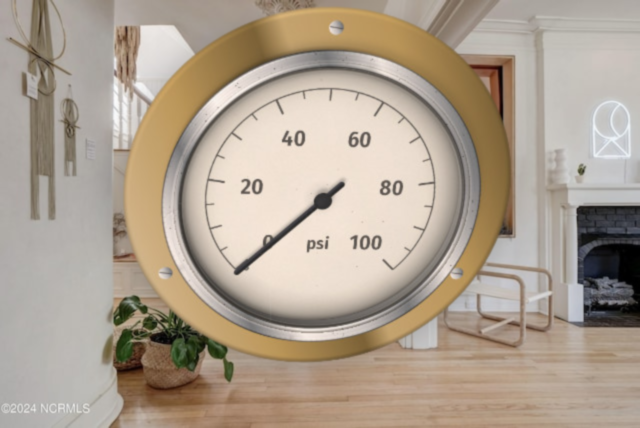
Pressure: 0psi
